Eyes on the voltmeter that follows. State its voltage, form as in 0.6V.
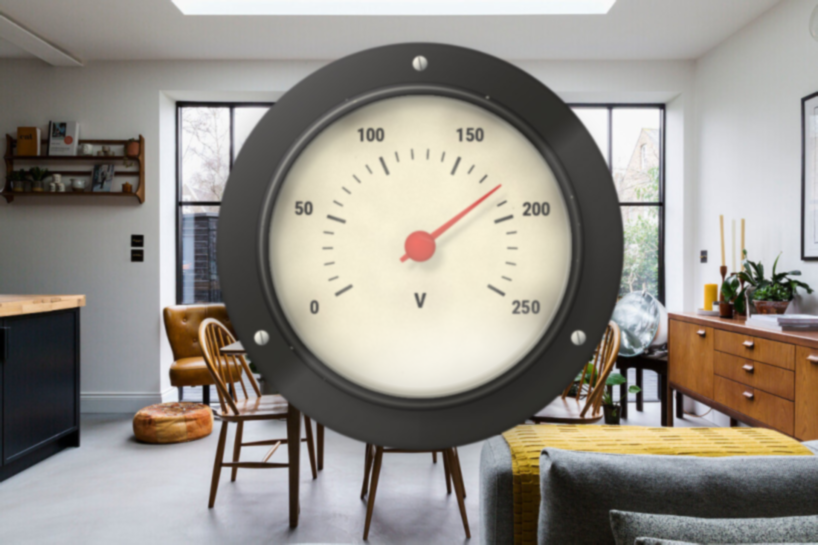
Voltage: 180V
